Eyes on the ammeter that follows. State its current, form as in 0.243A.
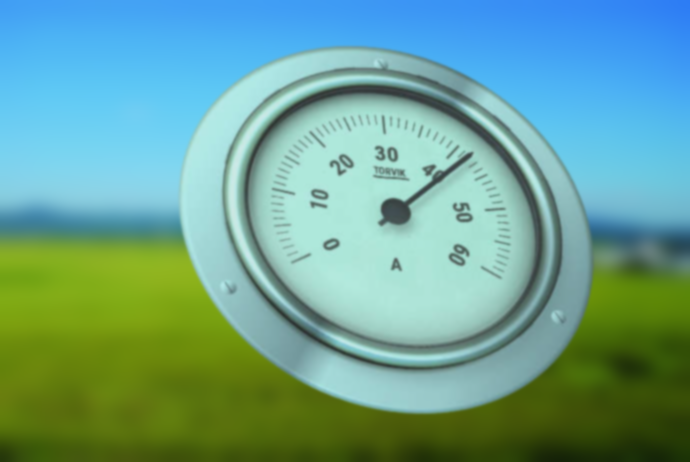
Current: 42A
